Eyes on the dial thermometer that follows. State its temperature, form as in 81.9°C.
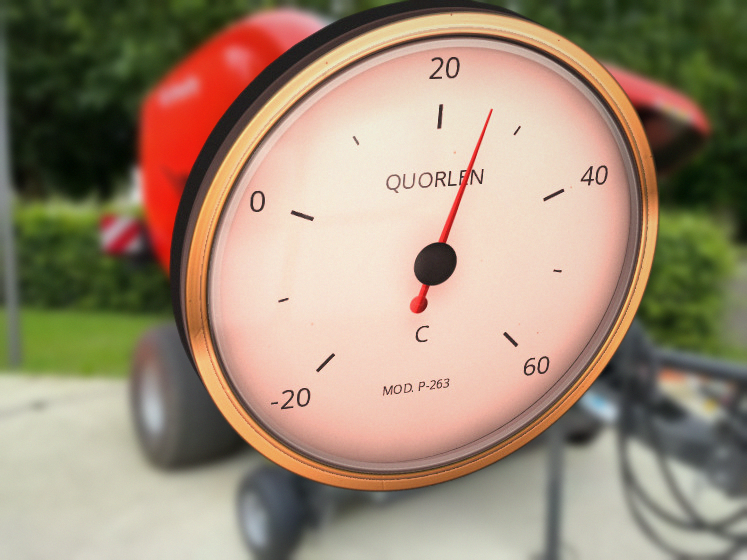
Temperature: 25°C
